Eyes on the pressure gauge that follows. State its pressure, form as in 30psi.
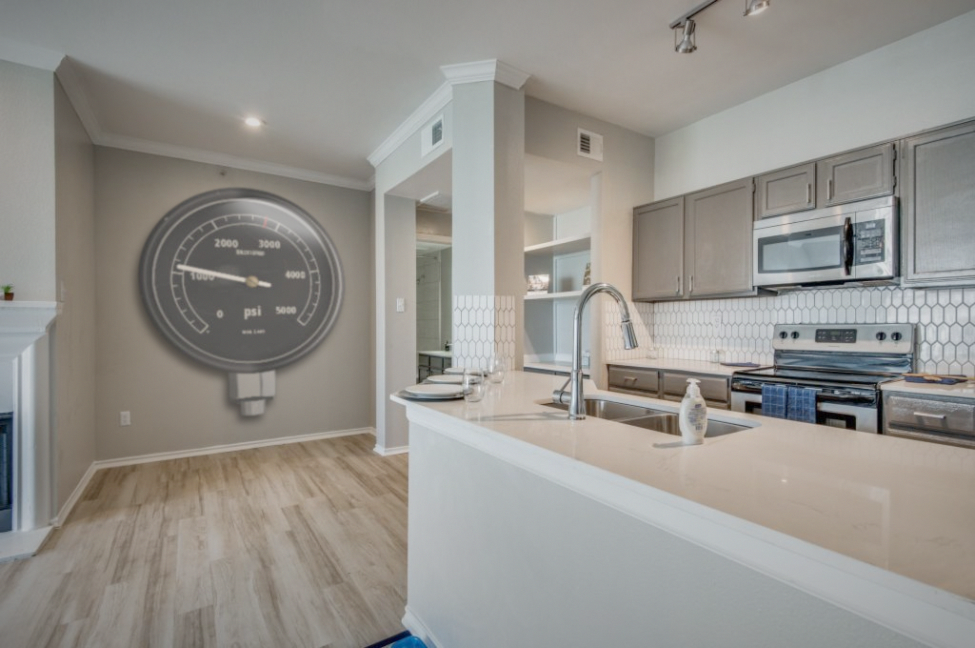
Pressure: 1100psi
